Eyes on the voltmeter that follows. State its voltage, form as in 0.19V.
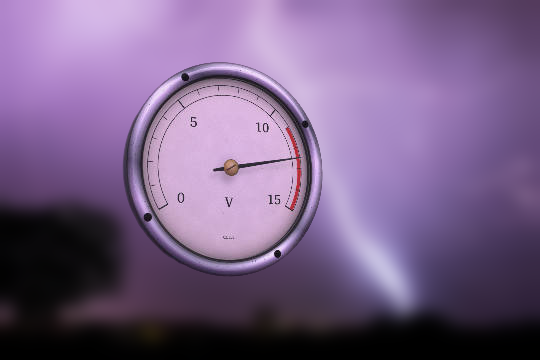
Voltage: 12.5V
